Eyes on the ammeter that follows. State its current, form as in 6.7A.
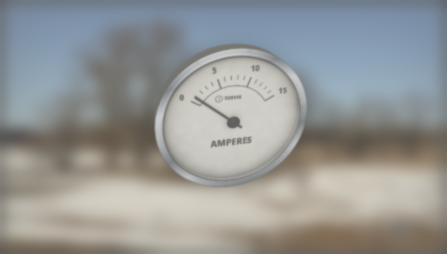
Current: 1A
